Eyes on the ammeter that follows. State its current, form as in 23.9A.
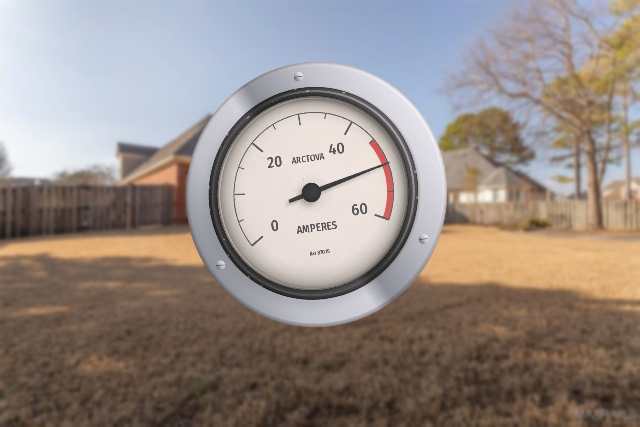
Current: 50A
